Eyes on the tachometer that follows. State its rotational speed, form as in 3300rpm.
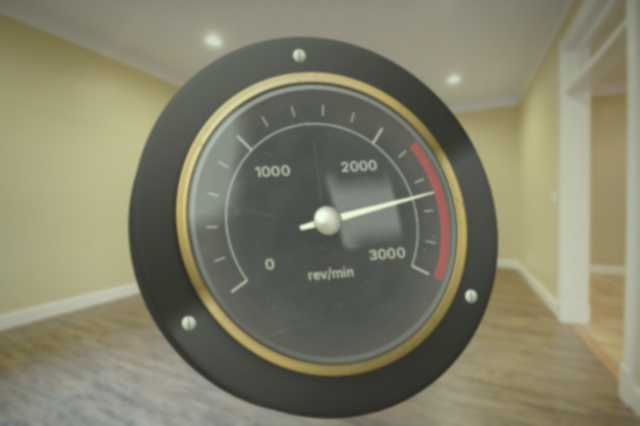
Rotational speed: 2500rpm
